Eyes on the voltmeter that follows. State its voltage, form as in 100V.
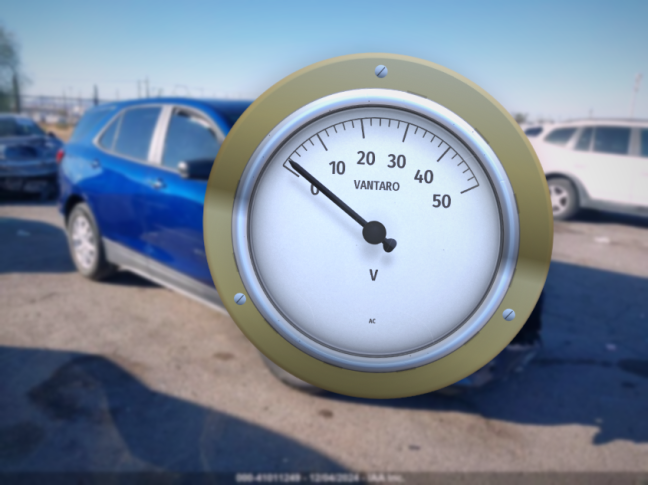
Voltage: 2V
